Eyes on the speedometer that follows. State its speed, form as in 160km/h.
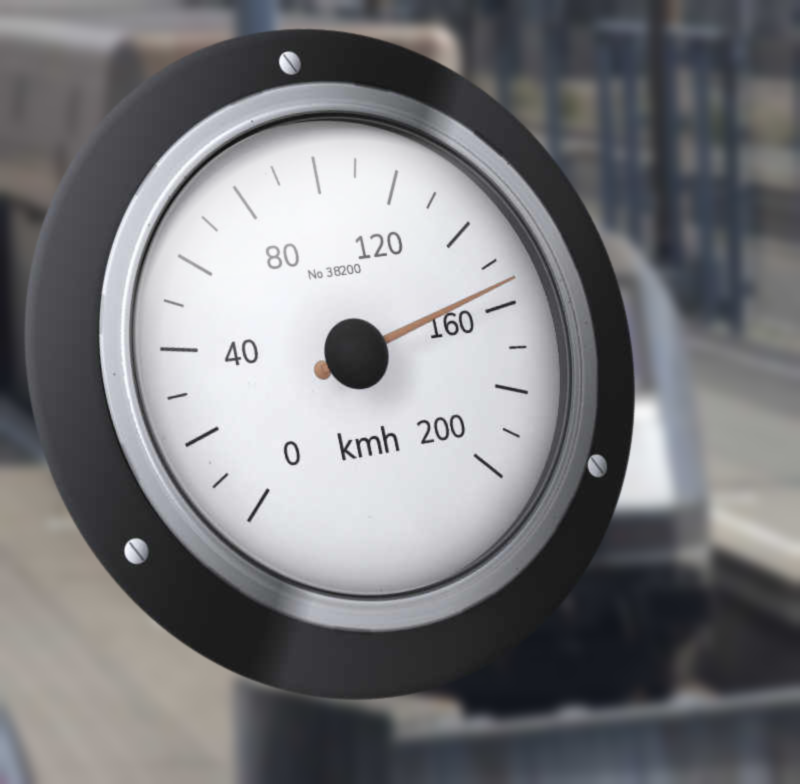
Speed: 155km/h
